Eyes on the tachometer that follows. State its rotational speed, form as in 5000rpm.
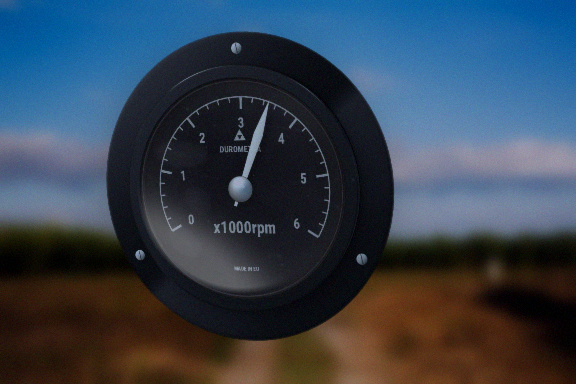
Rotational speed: 3500rpm
